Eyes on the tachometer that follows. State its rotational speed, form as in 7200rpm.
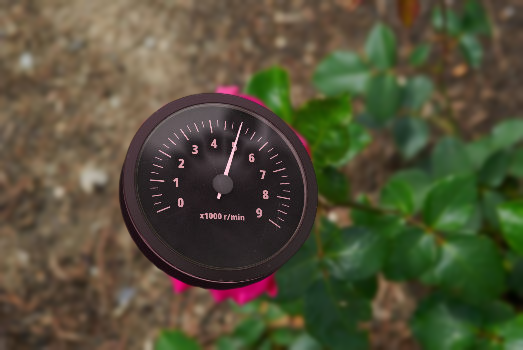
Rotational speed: 5000rpm
